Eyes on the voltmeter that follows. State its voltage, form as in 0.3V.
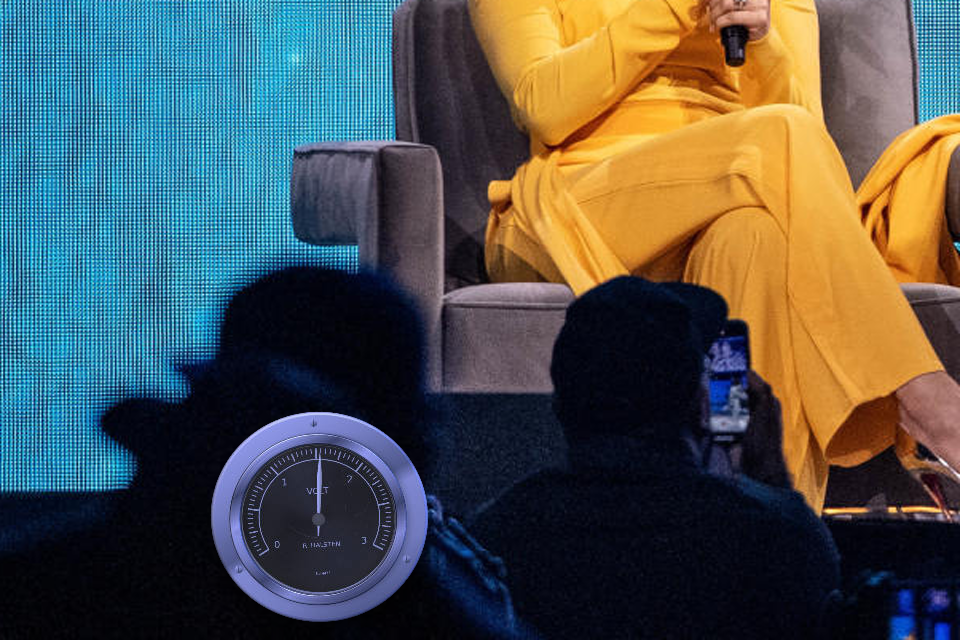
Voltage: 1.55V
